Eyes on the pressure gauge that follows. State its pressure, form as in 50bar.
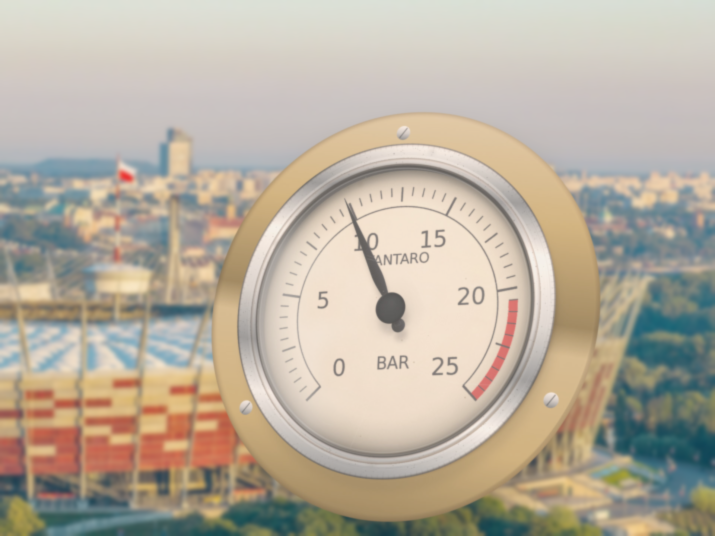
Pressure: 10bar
